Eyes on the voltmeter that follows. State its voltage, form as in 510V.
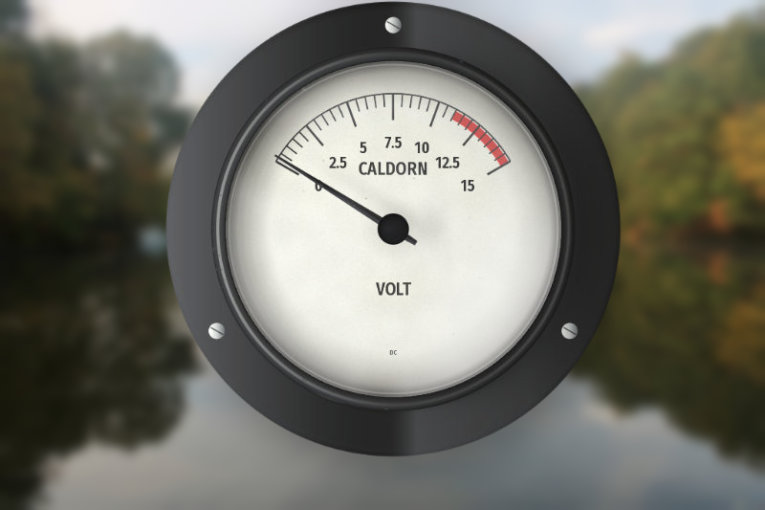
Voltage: 0.25V
